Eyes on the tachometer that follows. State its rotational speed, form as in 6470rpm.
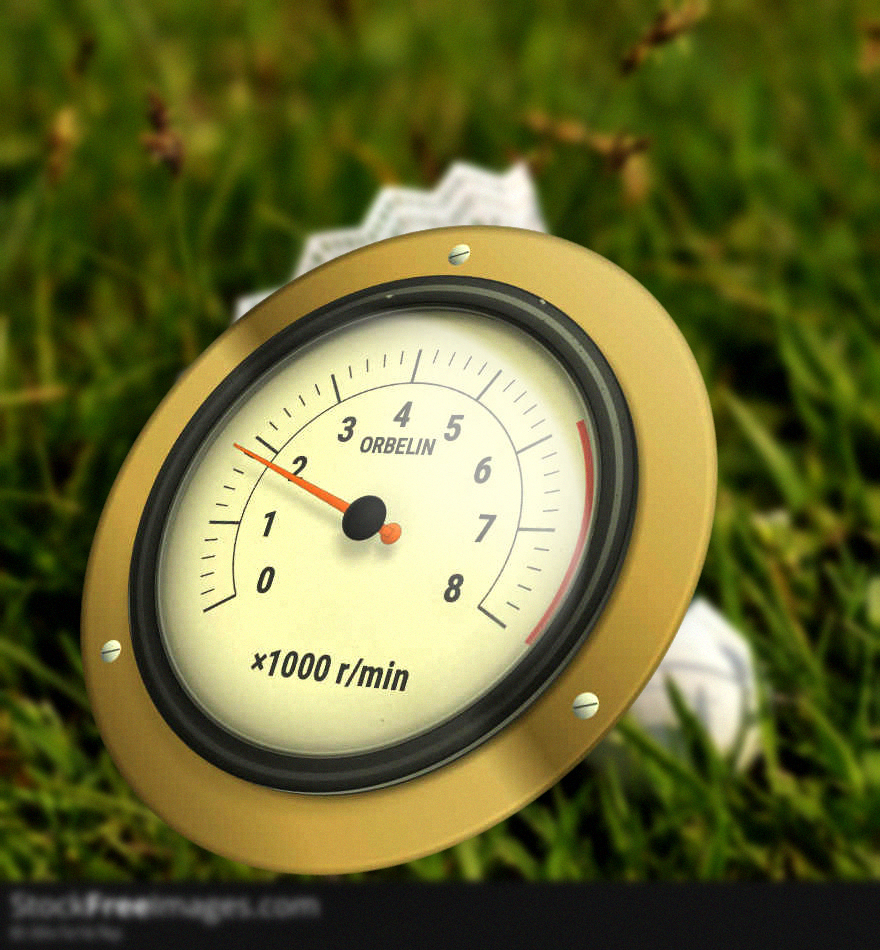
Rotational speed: 1800rpm
